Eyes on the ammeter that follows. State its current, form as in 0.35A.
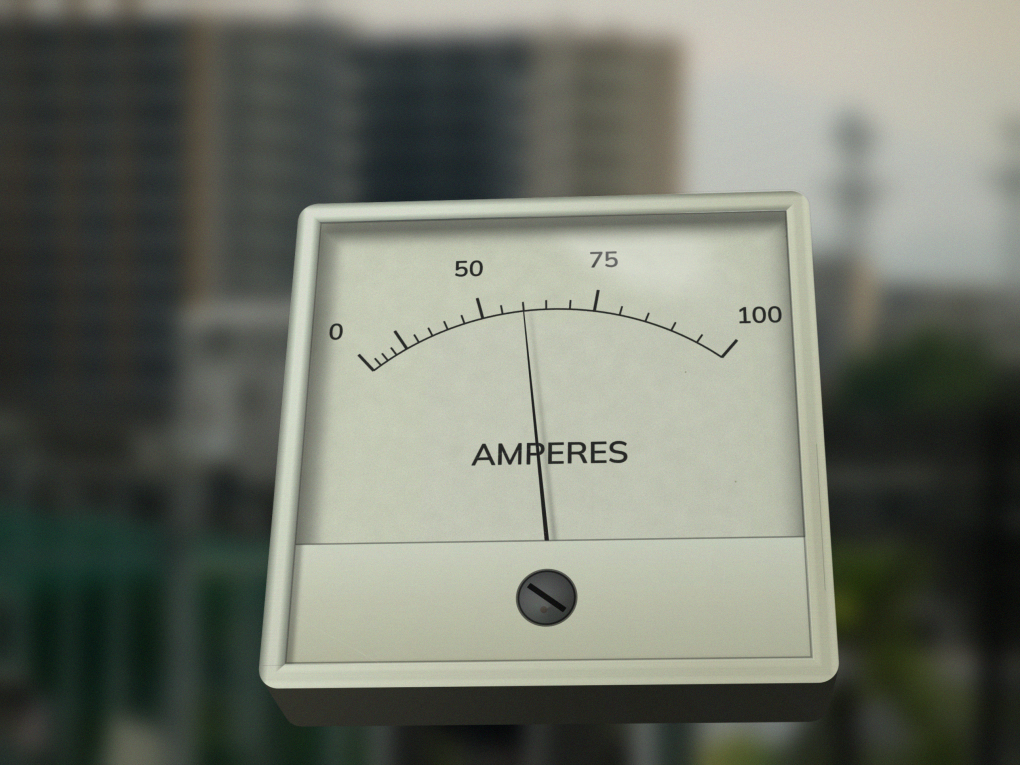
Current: 60A
